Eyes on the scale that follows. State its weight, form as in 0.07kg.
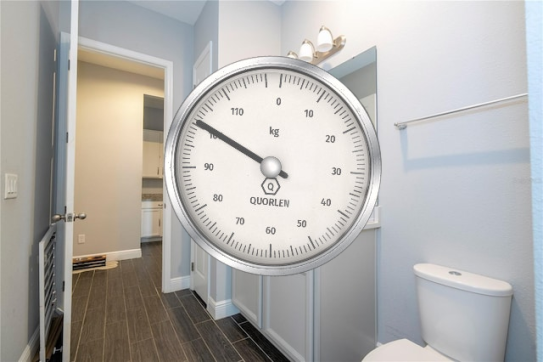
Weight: 101kg
